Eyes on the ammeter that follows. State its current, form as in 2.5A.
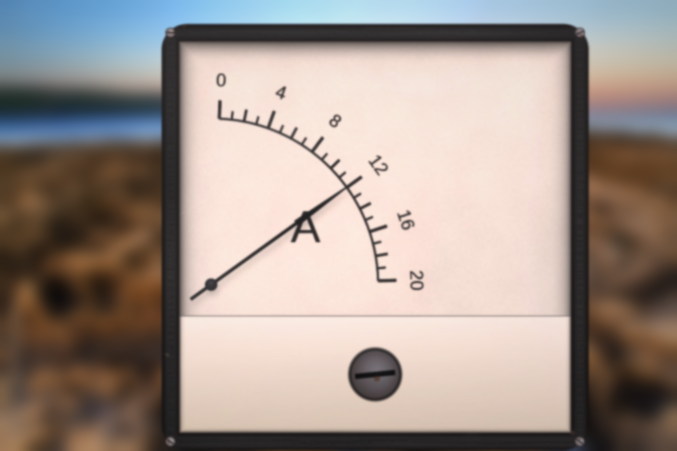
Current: 12A
